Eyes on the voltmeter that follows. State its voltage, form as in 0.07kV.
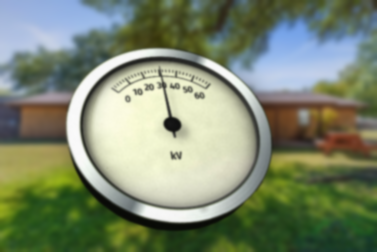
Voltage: 30kV
